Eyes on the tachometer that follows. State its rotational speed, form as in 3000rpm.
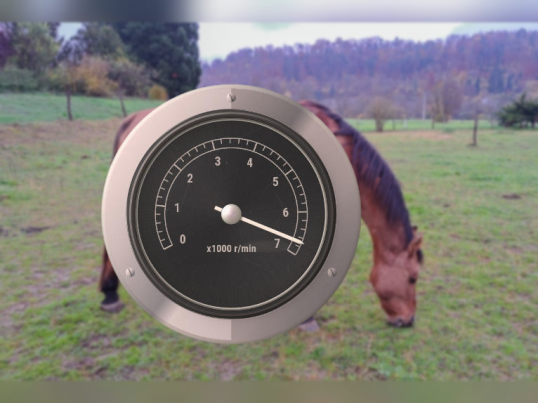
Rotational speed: 6700rpm
